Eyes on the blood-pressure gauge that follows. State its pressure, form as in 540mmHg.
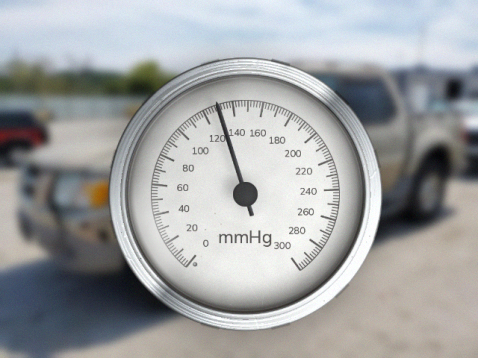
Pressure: 130mmHg
